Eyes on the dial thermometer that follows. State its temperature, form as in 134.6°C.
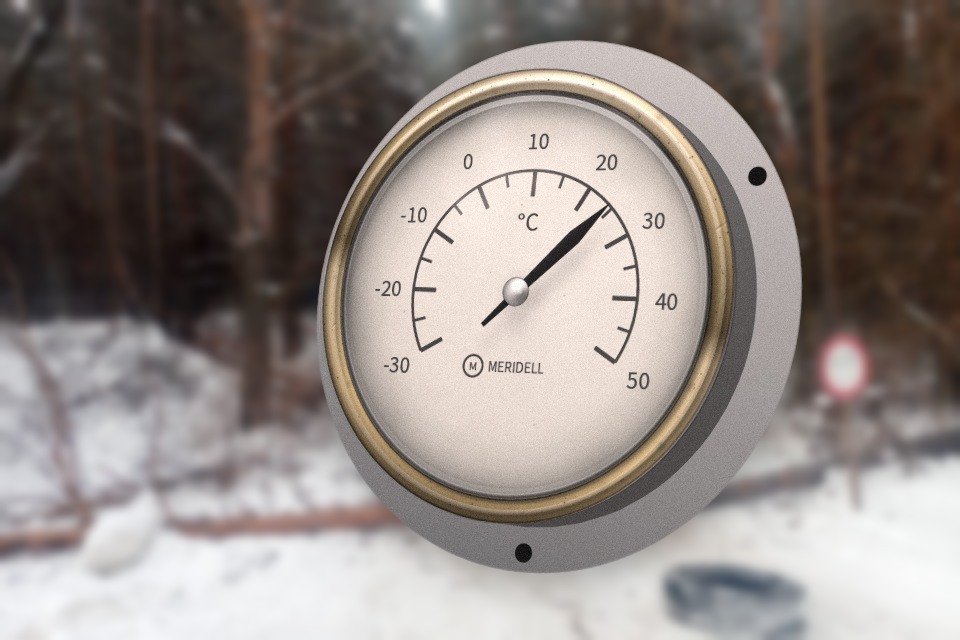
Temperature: 25°C
